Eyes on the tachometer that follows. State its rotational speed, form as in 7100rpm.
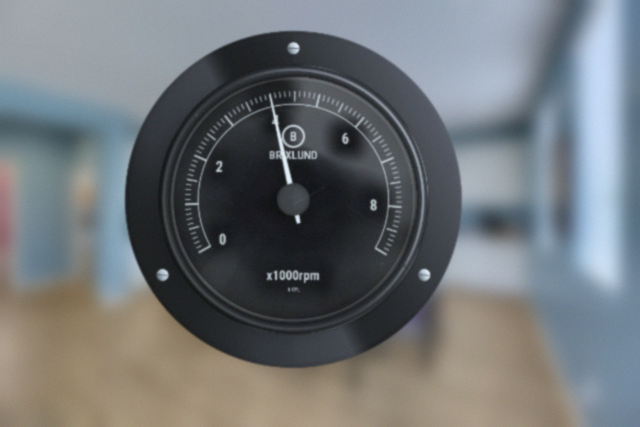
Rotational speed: 4000rpm
